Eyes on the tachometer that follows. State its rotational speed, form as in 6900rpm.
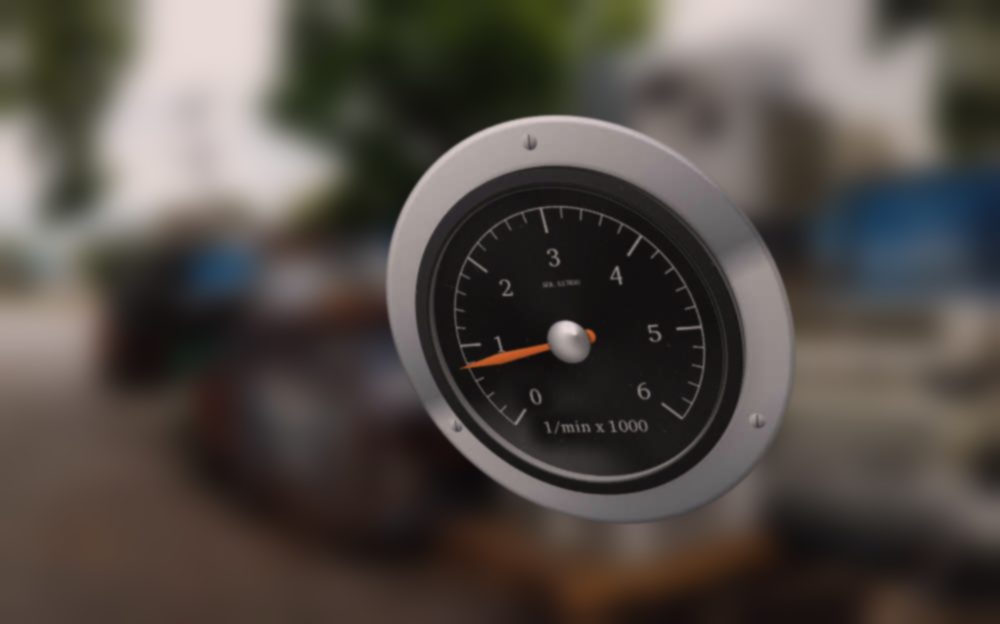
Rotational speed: 800rpm
